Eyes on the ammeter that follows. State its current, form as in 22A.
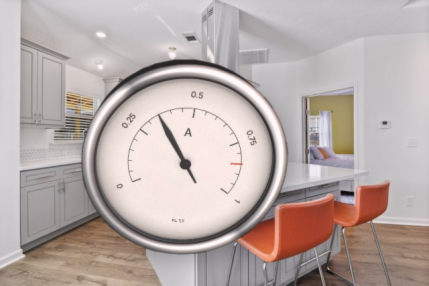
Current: 0.35A
